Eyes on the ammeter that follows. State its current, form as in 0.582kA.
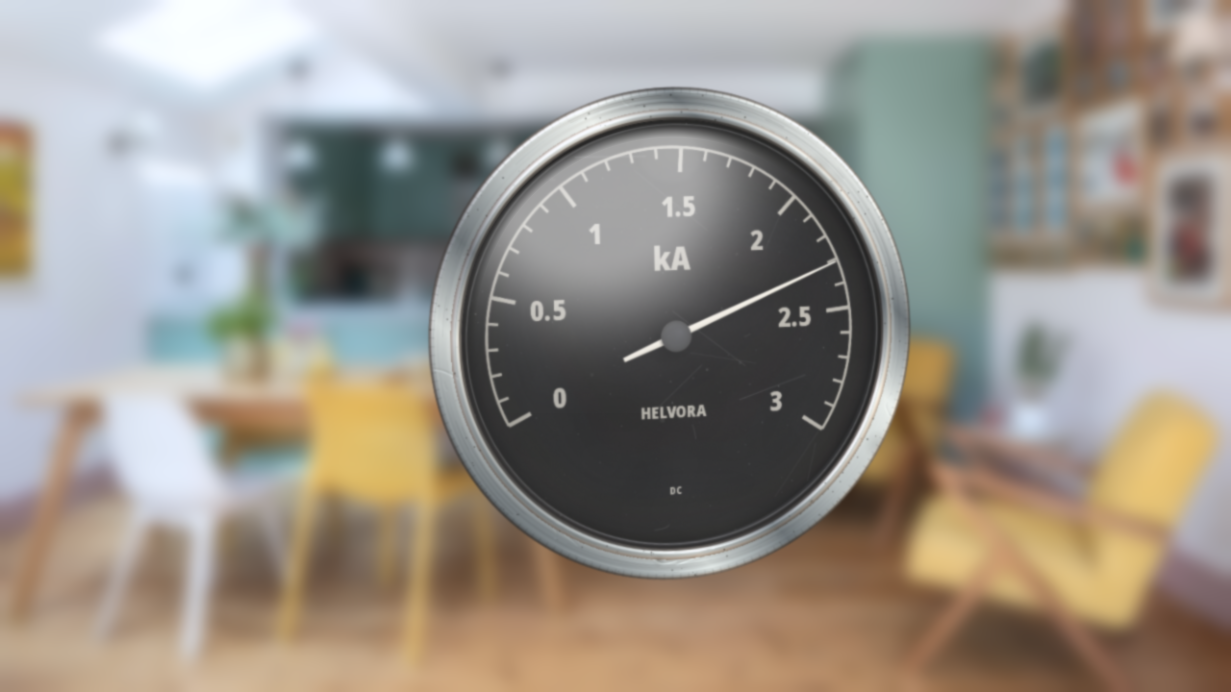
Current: 2.3kA
